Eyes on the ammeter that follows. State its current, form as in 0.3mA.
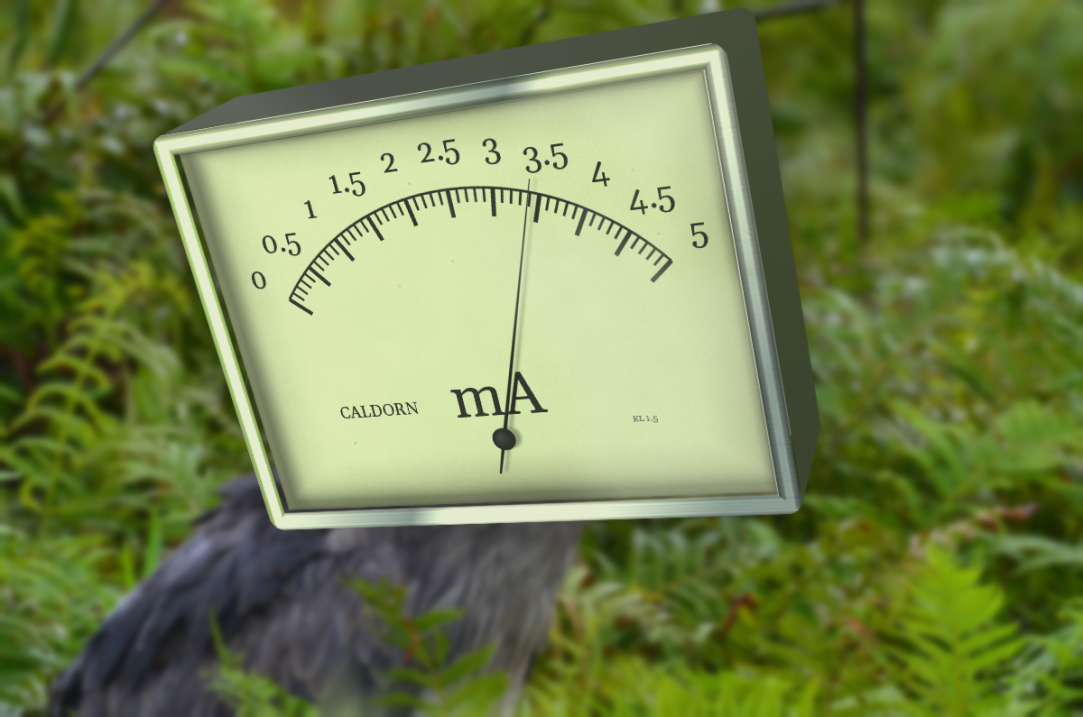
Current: 3.4mA
